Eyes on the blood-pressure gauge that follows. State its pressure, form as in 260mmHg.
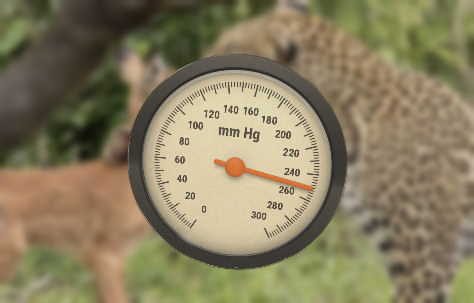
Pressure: 250mmHg
